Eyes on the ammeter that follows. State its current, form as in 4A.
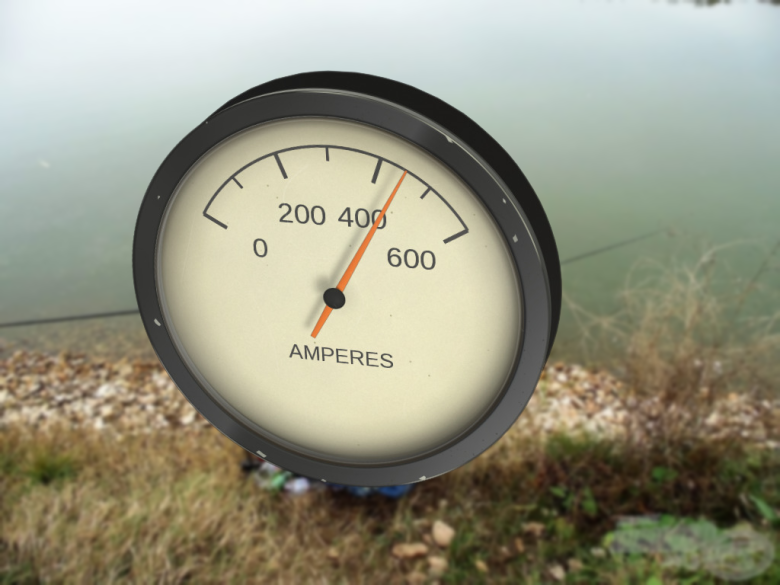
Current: 450A
